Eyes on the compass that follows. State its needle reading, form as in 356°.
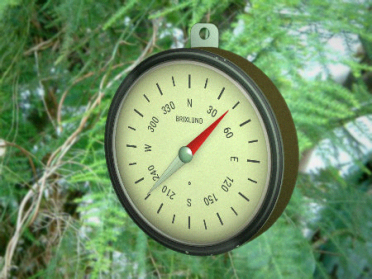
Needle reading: 45°
